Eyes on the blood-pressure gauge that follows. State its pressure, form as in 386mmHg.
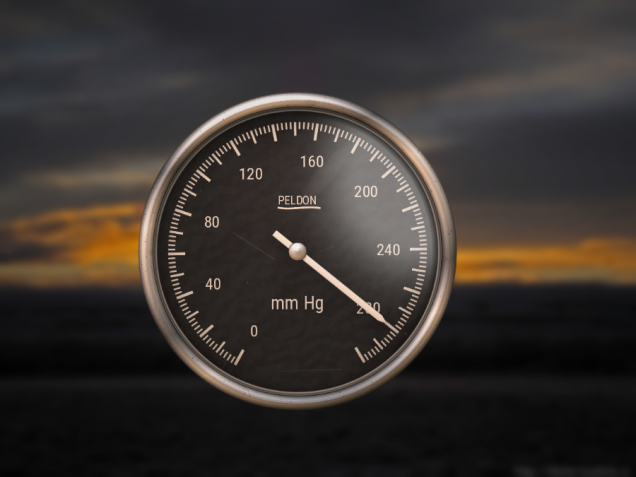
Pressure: 280mmHg
